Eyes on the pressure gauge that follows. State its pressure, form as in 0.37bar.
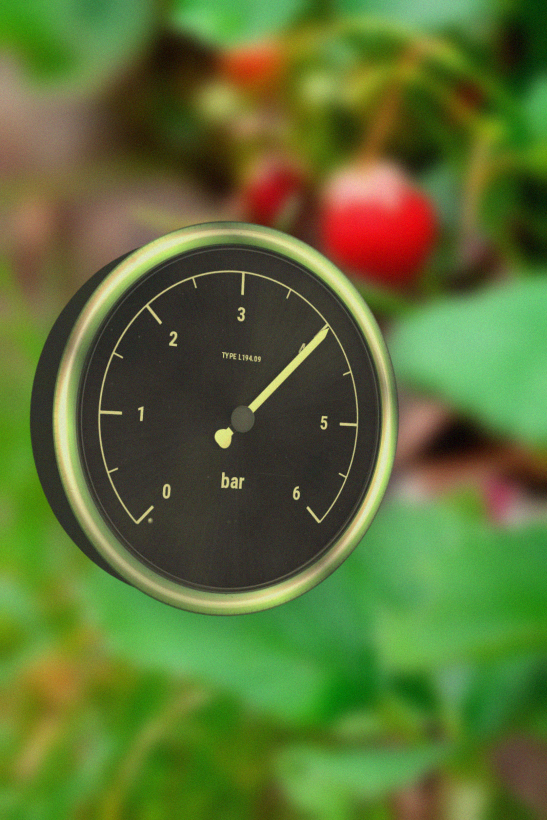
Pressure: 4bar
